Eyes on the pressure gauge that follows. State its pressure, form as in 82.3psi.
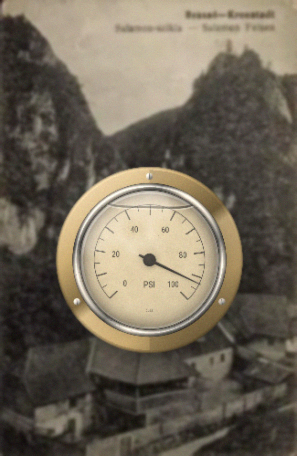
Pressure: 92.5psi
